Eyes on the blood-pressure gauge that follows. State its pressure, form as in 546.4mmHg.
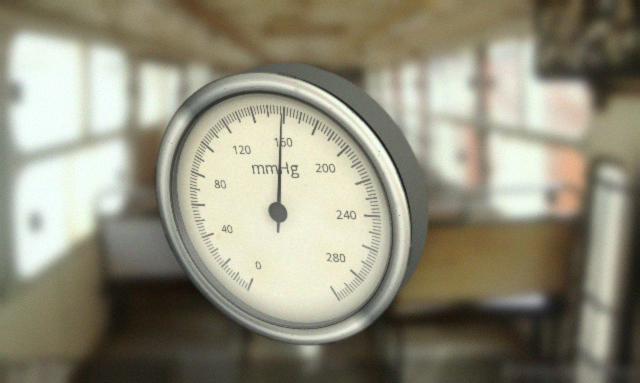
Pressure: 160mmHg
